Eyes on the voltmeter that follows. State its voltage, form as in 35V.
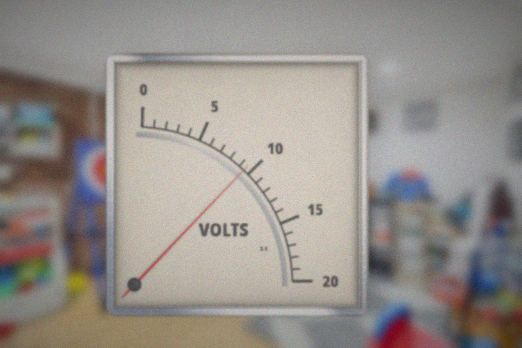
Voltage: 9.5V
